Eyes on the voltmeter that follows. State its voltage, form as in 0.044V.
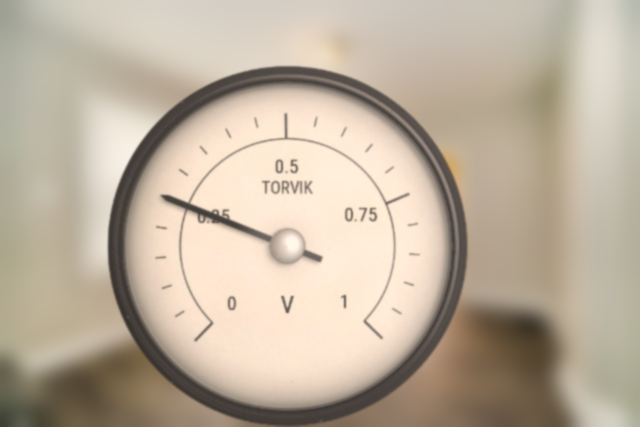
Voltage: 0.25V
